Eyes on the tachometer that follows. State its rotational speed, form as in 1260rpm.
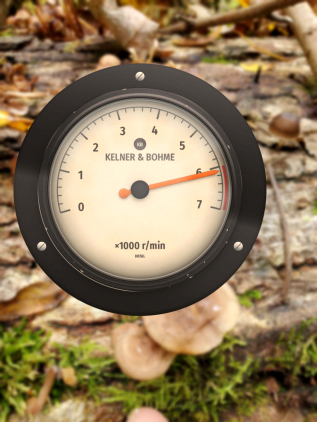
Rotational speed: 6100rpm
